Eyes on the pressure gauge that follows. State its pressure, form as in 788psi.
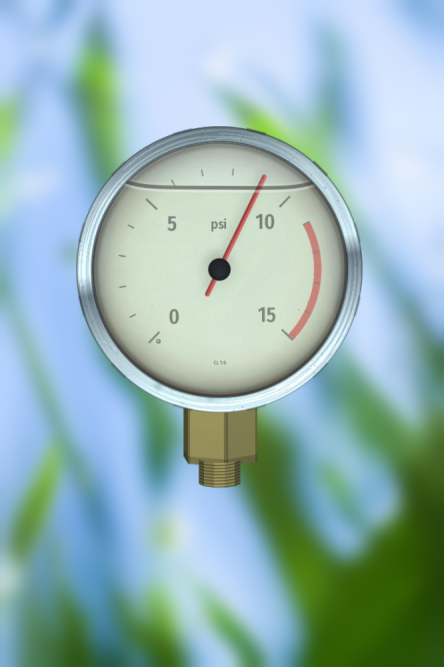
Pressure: 9psi
